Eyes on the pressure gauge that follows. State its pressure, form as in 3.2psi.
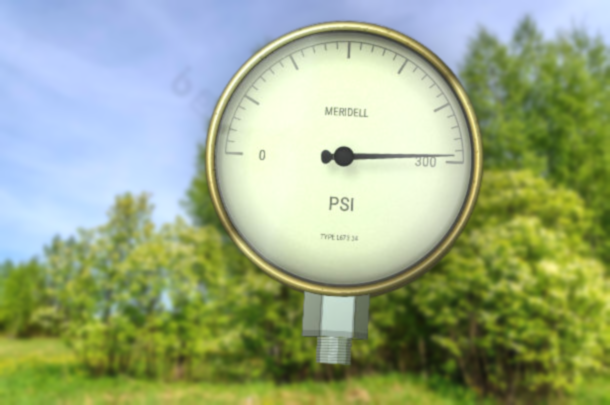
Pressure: 295psi
